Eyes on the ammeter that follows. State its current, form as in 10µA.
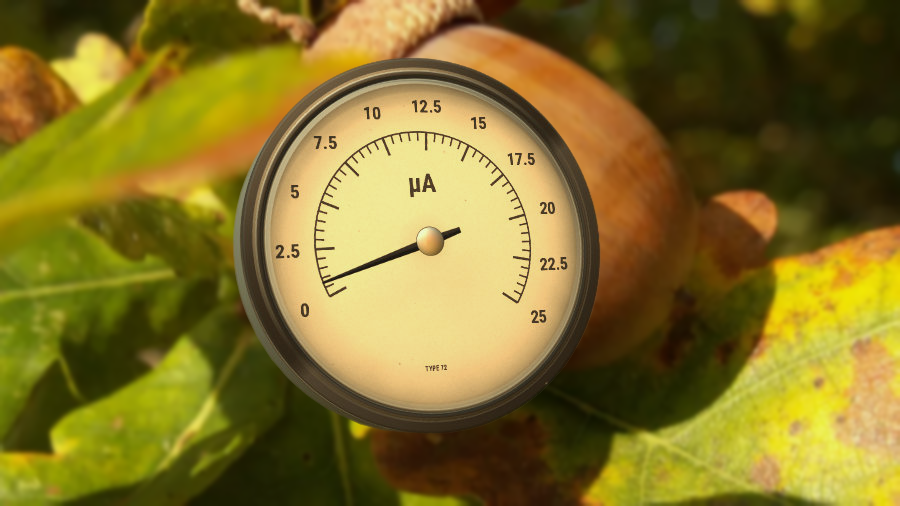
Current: 0.75µA
